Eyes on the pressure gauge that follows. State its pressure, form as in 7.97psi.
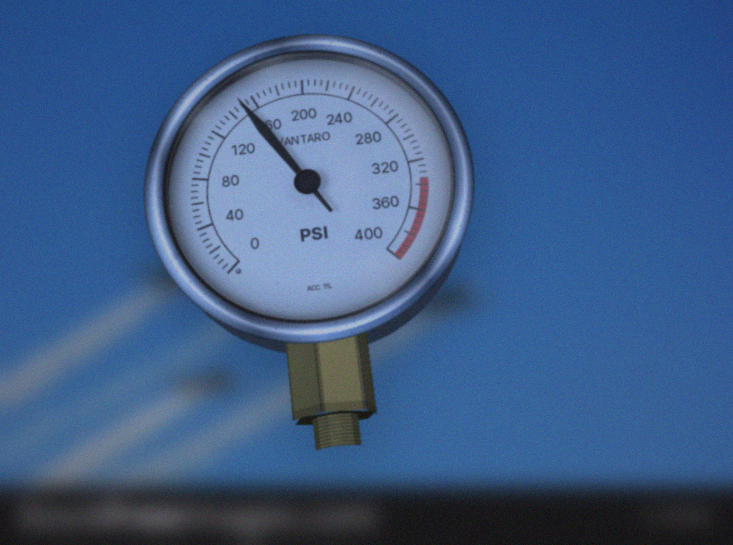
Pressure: 150psi
